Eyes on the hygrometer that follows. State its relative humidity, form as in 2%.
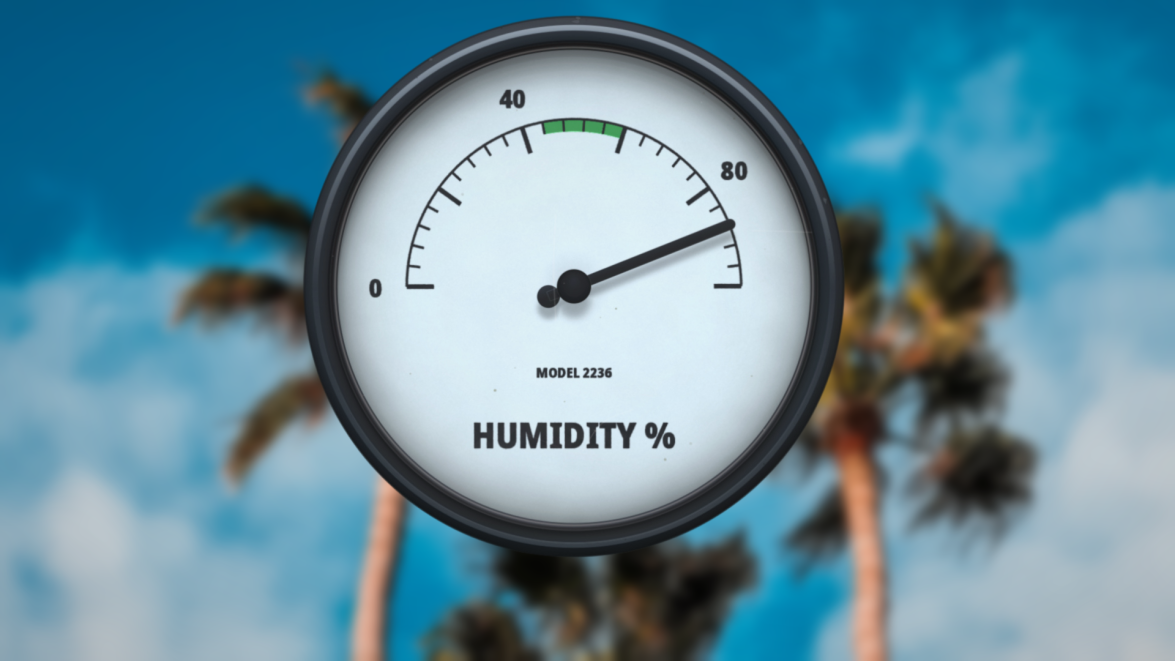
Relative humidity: 88%
